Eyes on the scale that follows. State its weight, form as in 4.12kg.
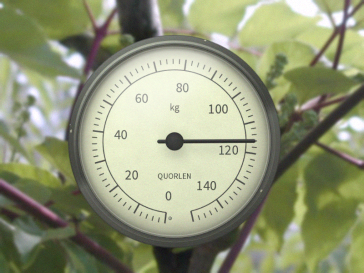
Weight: 116kg
